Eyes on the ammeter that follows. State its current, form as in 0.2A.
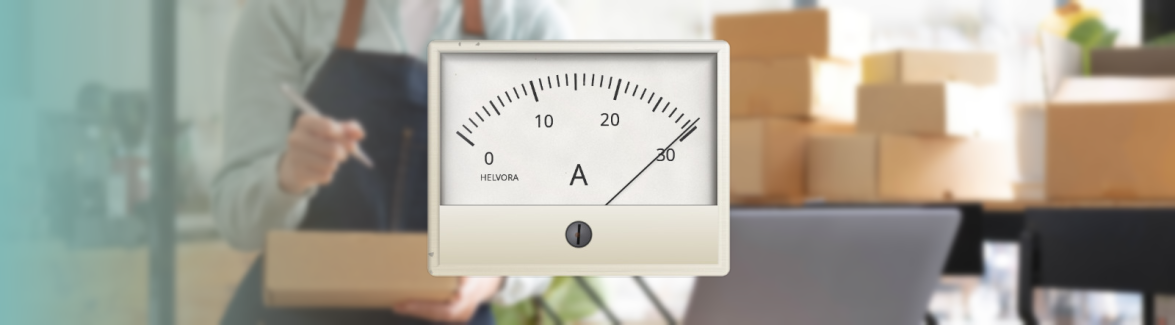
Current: 29.5A
